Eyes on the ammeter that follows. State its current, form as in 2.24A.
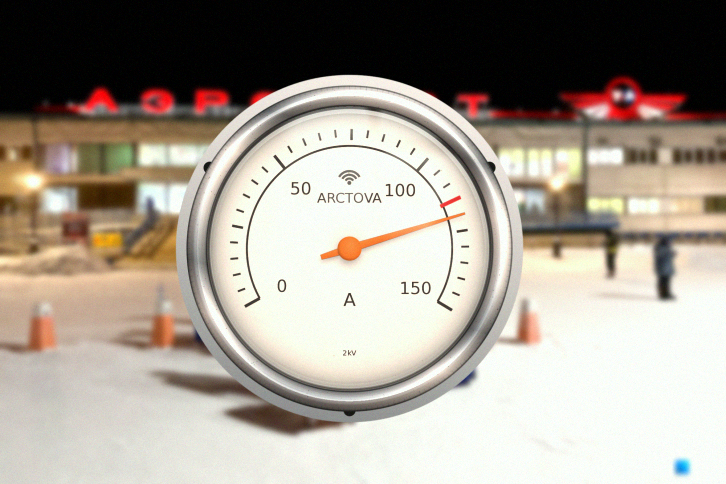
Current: 120A
